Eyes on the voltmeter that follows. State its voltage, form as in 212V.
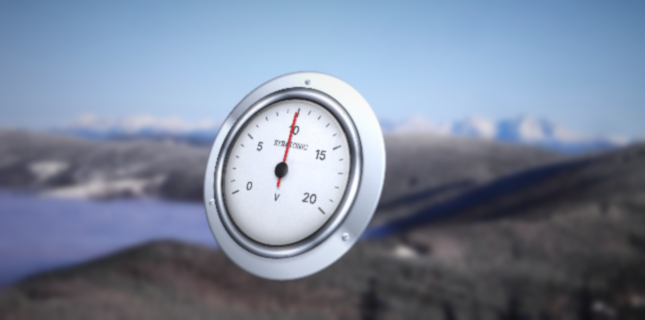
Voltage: 10V
